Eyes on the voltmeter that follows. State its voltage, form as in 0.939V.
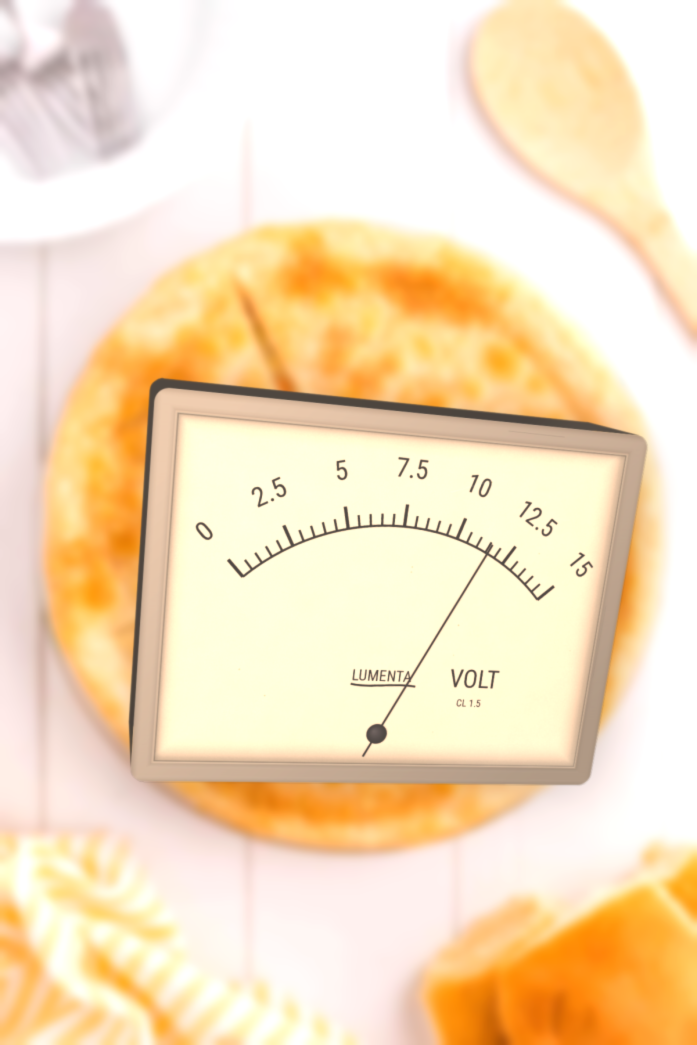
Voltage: 11.5V
